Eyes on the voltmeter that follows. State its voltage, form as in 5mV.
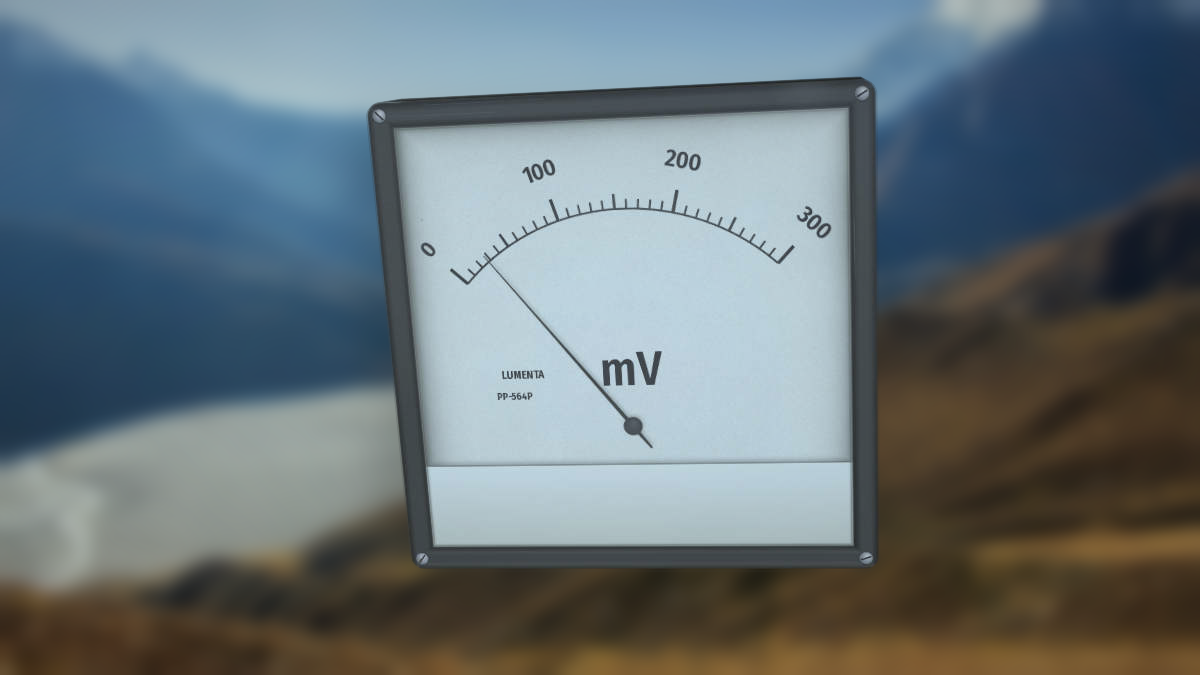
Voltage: 30mV
